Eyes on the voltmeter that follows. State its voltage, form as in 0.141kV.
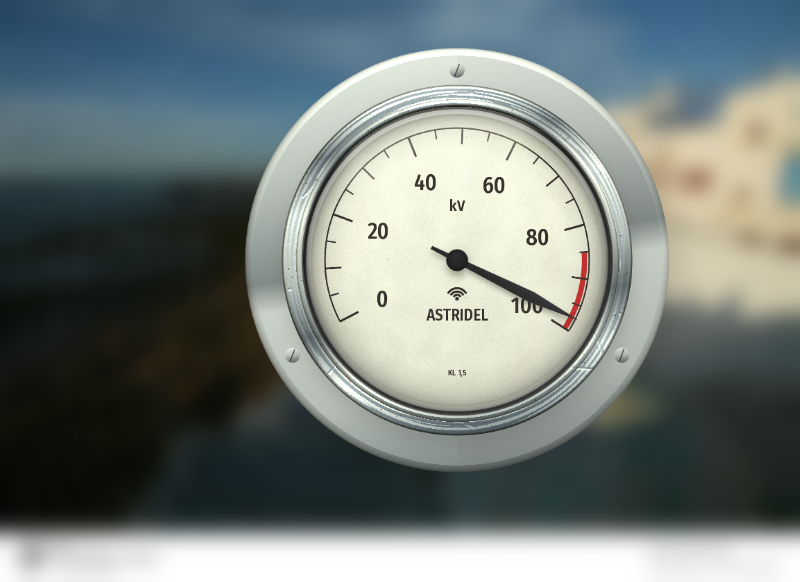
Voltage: 97.5kV
